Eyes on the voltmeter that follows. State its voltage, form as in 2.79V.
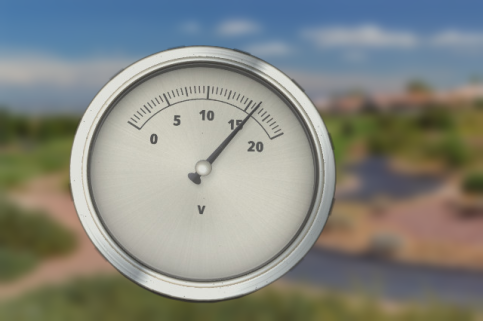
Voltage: 16V
